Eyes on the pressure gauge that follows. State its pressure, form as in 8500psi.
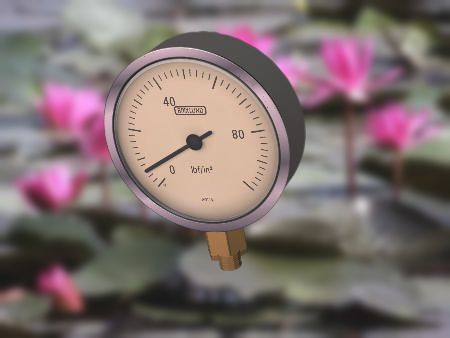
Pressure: 6psi
